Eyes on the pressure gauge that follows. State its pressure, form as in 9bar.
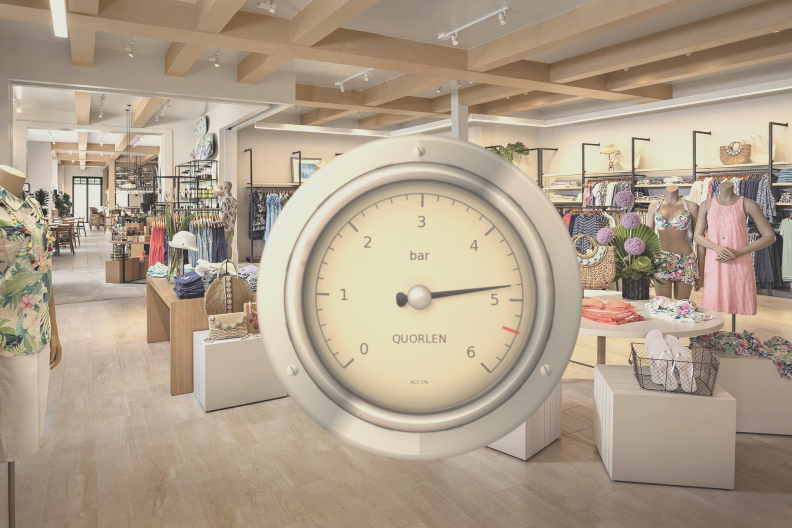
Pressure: 4.8bar
